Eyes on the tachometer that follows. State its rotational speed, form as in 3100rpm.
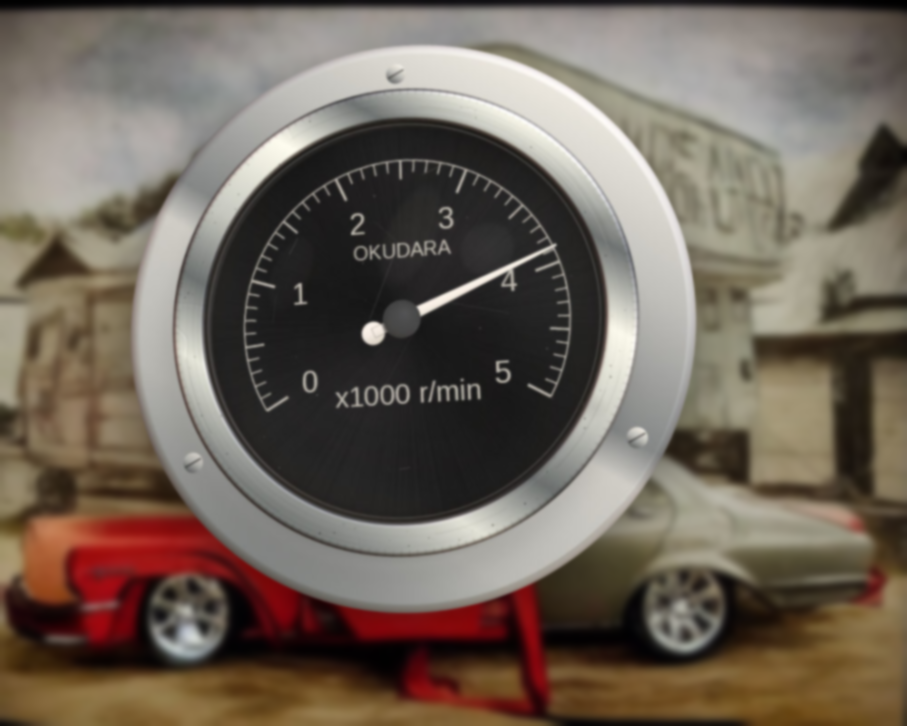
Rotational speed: 3900rpm
